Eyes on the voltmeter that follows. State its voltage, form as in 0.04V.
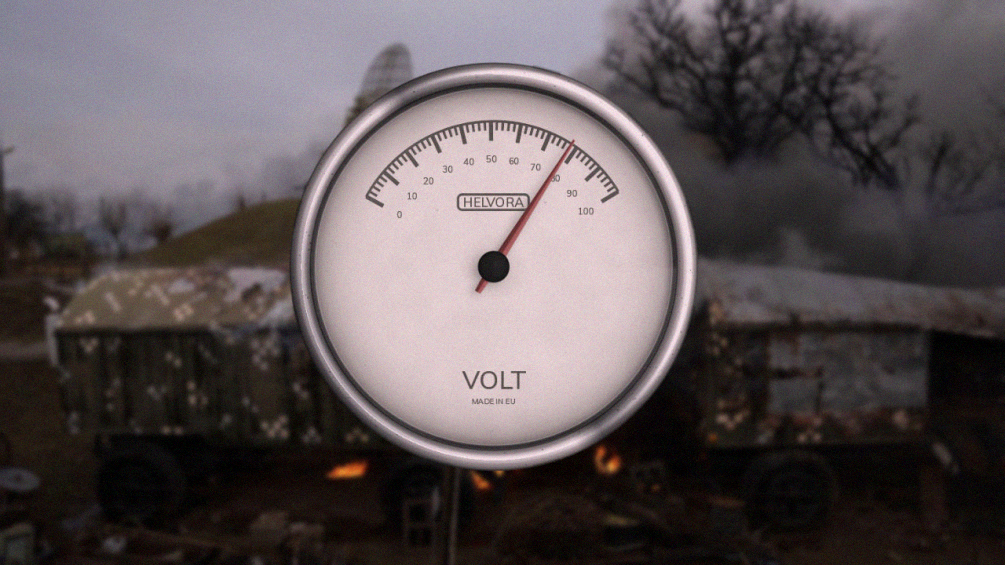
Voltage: 78V
